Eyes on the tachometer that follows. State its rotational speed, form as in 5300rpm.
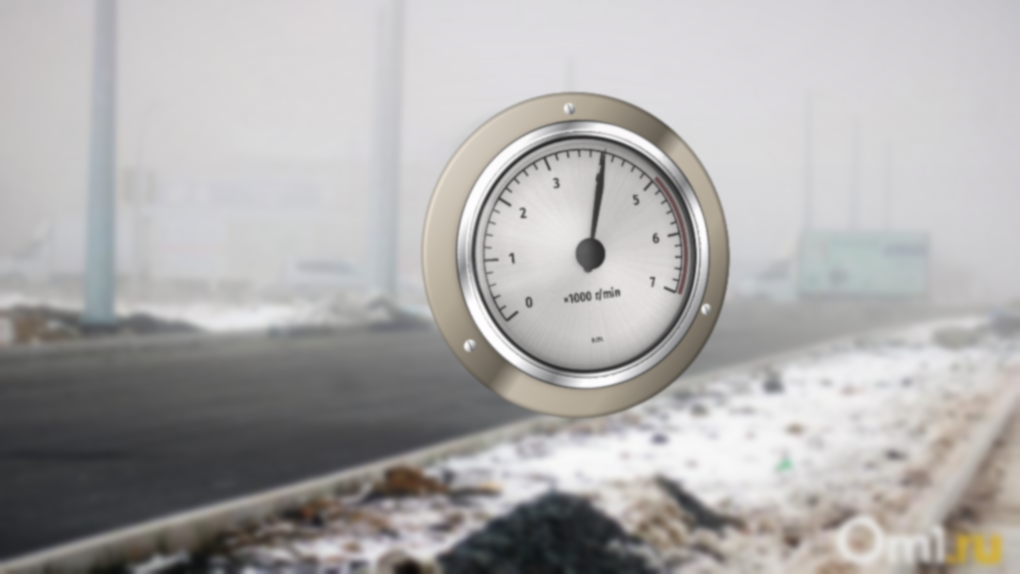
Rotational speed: 4000rpm
